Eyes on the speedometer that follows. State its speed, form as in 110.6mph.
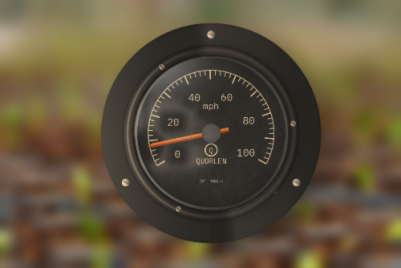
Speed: 8mph
